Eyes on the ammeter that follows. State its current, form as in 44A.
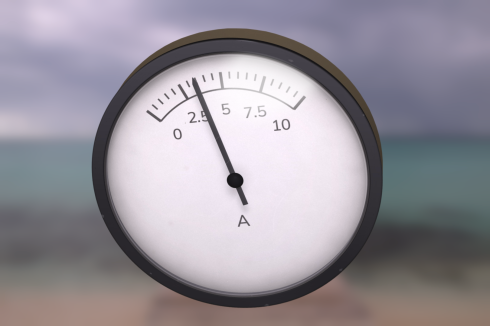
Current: 3.5A
